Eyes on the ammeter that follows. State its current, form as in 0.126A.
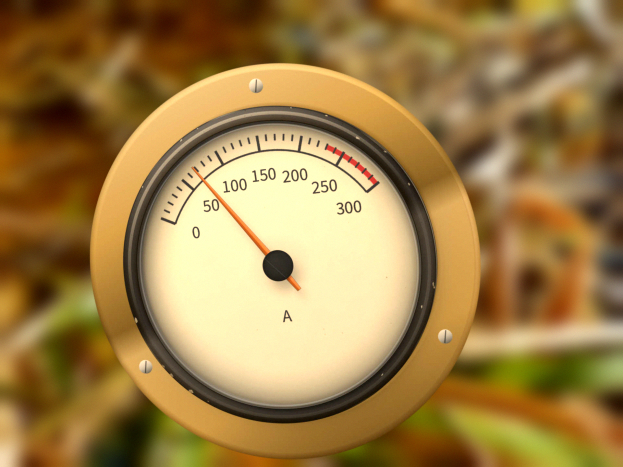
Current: 70A
